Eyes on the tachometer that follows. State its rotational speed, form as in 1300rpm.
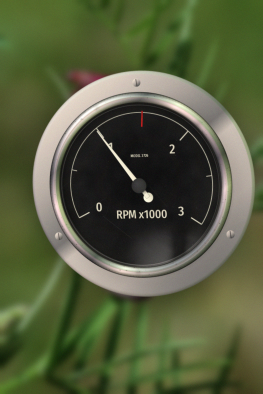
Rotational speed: 1000rpm
